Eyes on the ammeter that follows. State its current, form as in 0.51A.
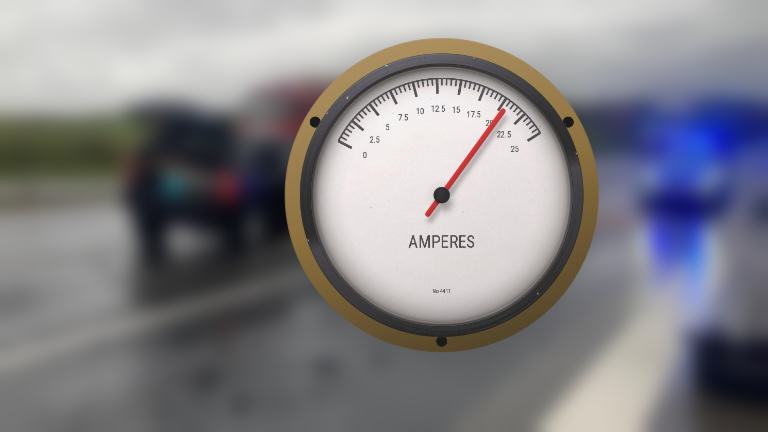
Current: 20.5A
